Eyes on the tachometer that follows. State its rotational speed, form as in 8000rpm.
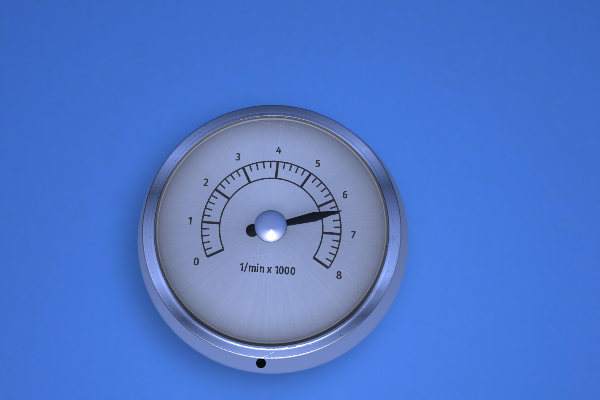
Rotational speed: 6400rpm
